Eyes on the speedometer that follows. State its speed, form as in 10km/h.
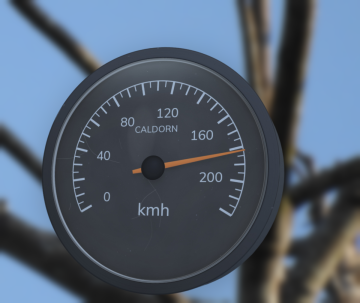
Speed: 182.5km/h
